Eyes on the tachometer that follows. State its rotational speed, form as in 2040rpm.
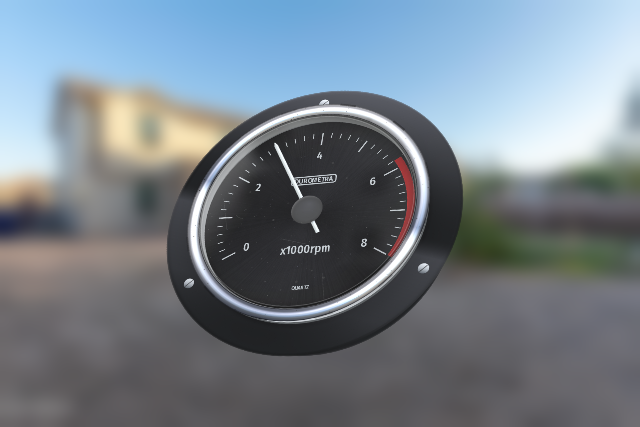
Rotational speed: 3000rpm
